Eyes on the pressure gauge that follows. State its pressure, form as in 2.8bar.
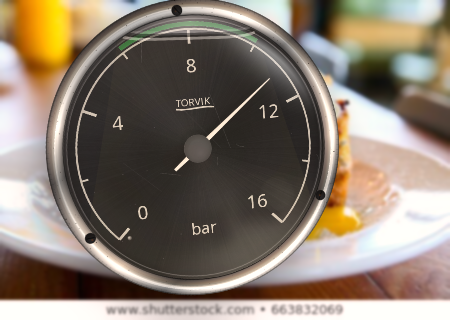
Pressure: 11bar
